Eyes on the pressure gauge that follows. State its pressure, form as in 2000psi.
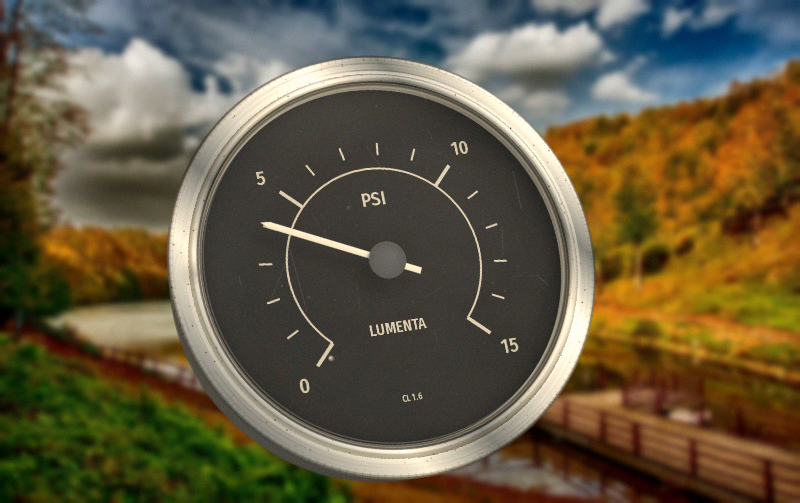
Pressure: 4psi
